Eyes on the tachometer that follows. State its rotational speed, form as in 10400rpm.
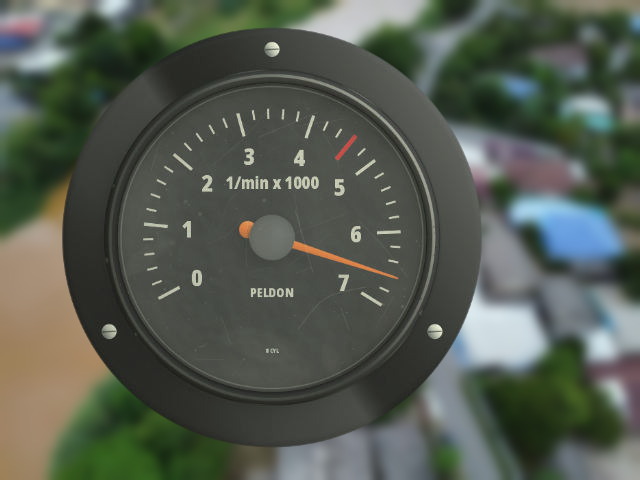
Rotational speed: 6600rpm
